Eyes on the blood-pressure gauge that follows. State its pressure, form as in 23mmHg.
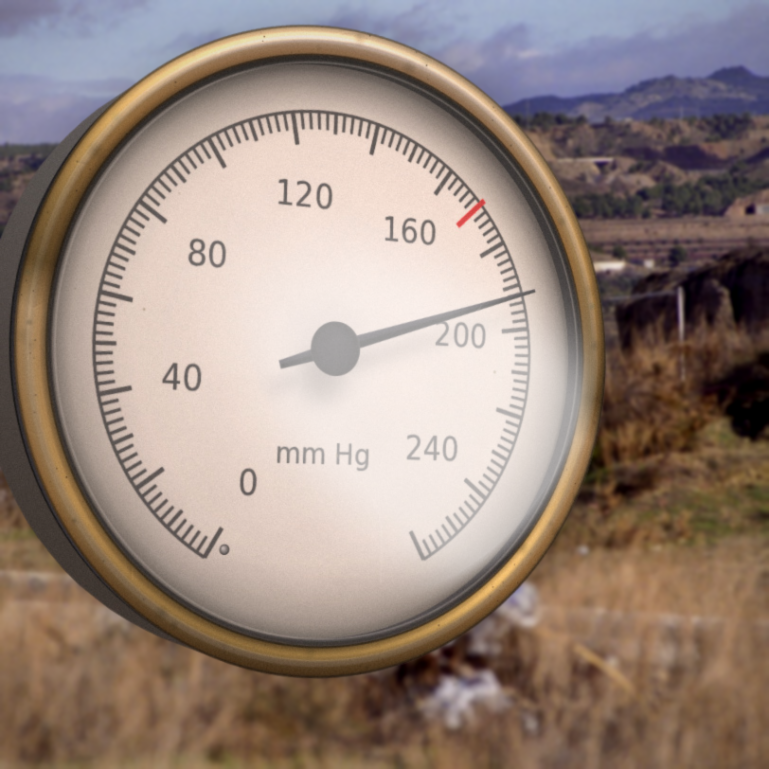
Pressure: 192mmHg
